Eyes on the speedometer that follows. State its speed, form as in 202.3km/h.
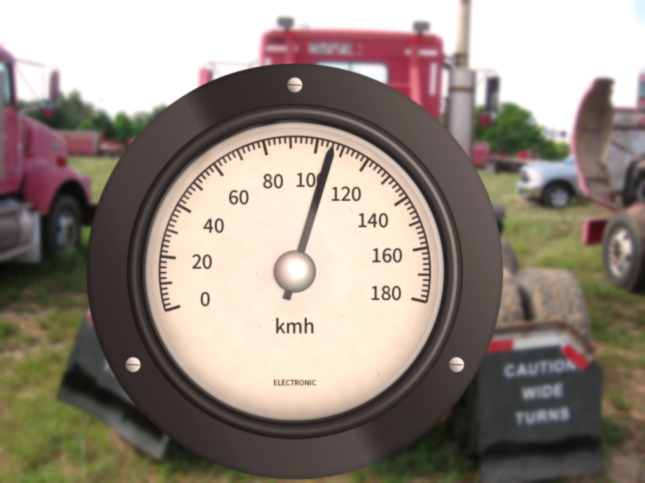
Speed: 106km/h
